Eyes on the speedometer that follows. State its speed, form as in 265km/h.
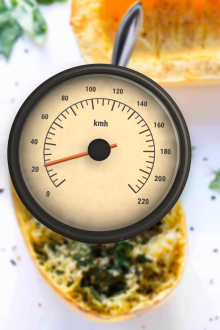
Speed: 20km/h
